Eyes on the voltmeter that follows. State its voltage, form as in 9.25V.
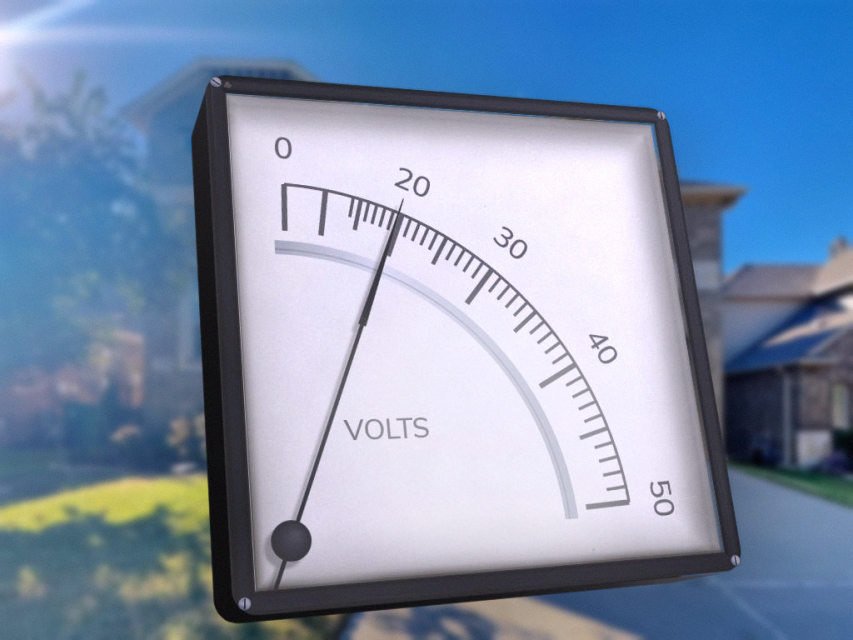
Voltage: 19.5V
